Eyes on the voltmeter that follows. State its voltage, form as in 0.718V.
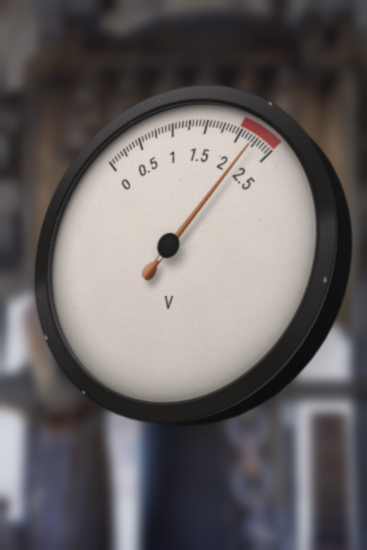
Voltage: 2.25V
